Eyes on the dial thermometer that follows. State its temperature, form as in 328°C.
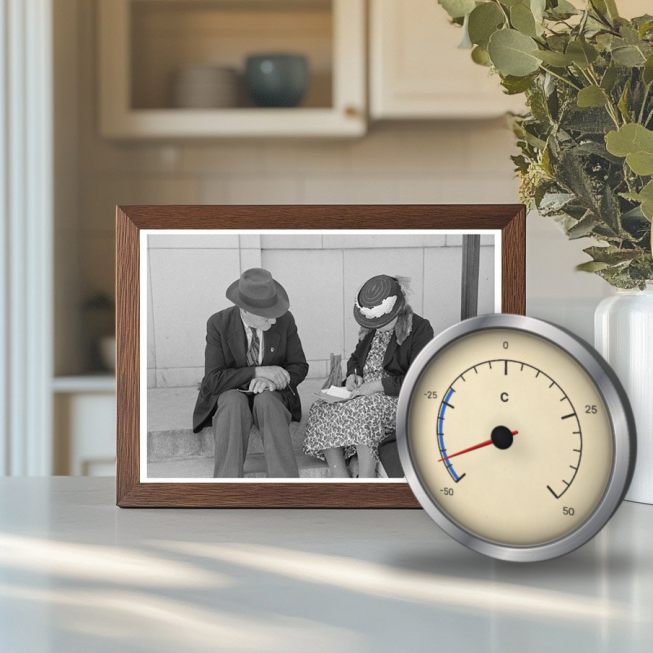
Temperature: -42.5°C
